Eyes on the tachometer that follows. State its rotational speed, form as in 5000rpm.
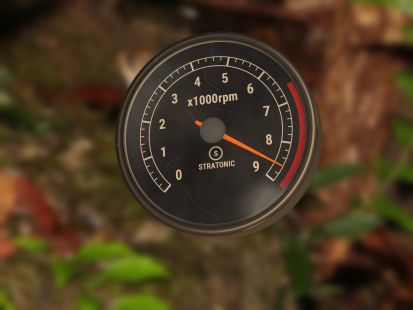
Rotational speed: 8600rpm
